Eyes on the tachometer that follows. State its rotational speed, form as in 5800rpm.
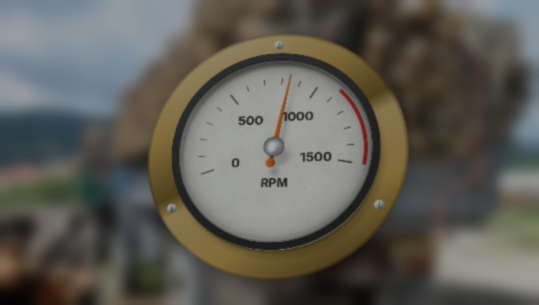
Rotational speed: 850rpm
